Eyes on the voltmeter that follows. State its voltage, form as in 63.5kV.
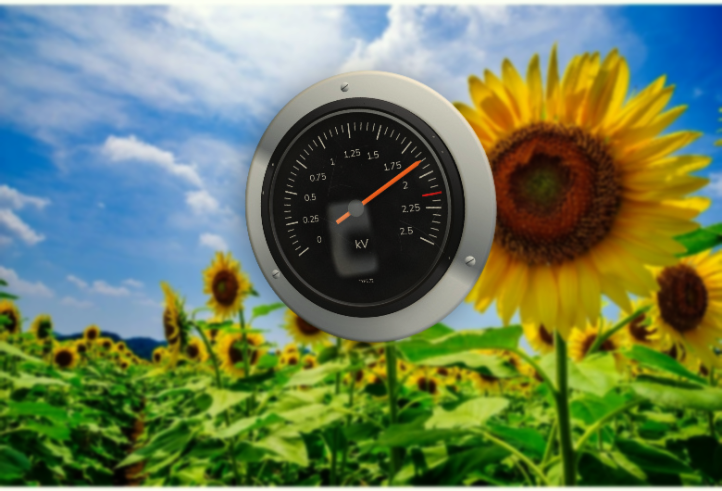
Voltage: 1.9kV
